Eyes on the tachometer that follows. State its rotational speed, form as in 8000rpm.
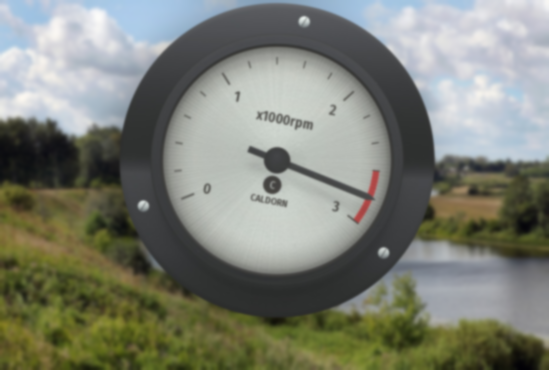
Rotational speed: 2800rpm
